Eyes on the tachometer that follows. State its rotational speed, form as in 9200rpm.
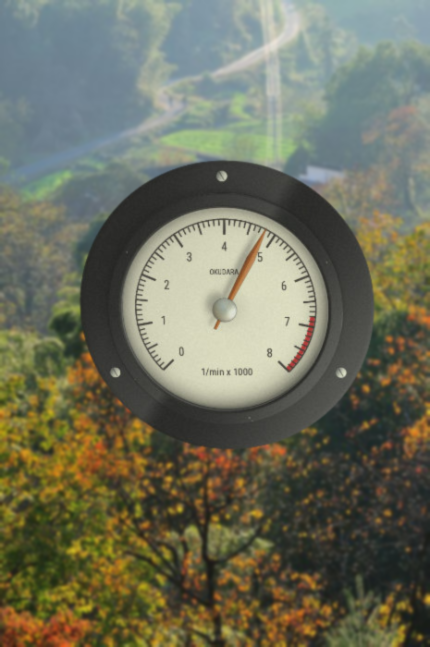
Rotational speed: 4800rpm
